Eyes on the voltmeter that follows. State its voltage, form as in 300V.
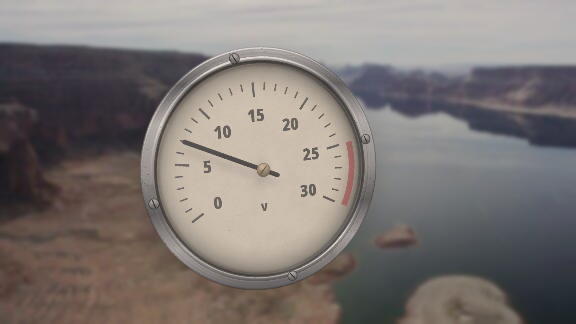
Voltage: 7V
